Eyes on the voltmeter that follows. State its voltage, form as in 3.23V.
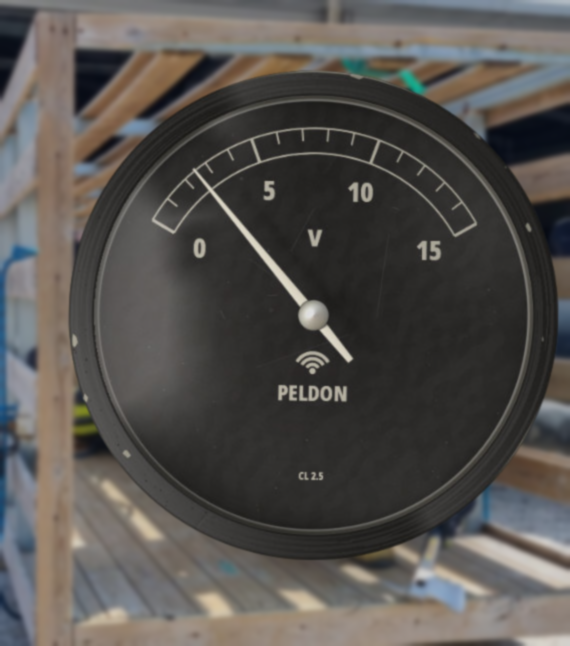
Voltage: 2.5V
